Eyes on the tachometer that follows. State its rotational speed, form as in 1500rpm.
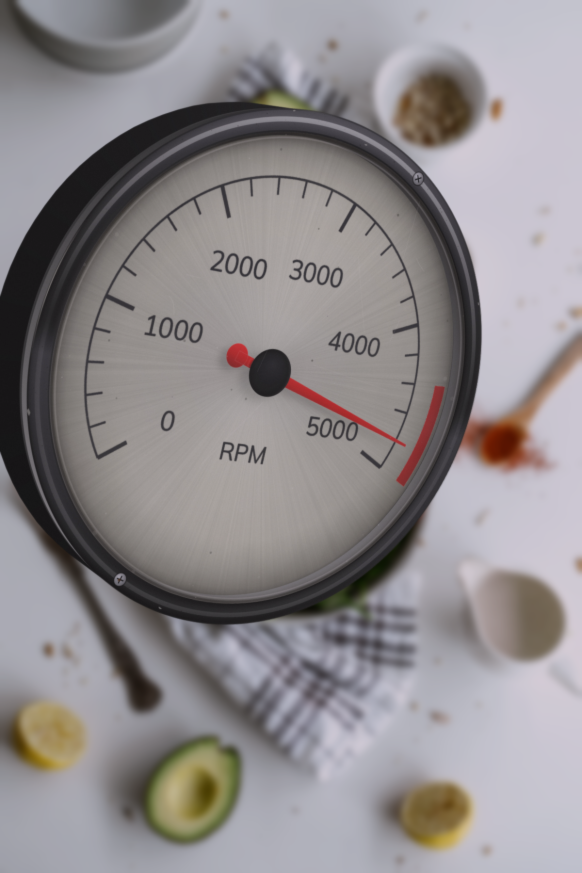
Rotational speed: 4800rpm
